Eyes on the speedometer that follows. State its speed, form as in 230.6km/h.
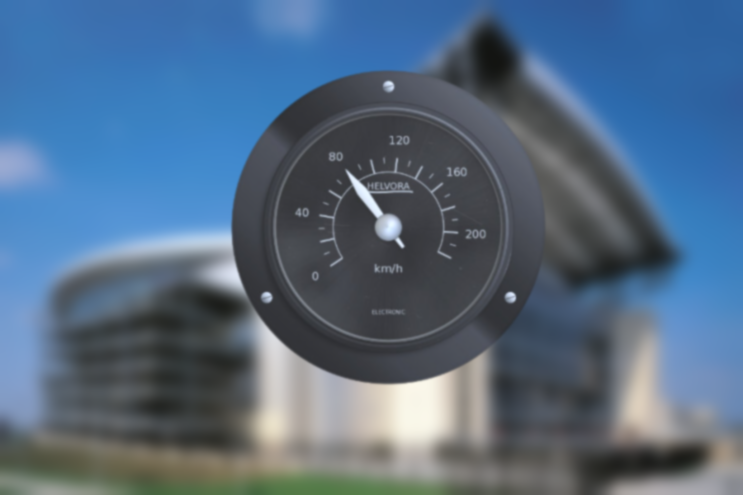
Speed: 80km/h
